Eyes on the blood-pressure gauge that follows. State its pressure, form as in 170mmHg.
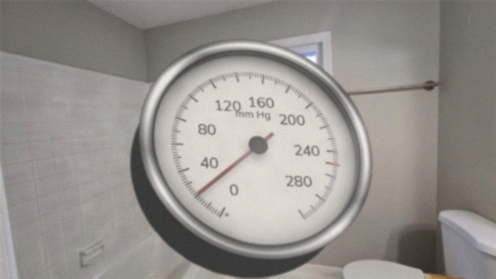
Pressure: 20mmHg
